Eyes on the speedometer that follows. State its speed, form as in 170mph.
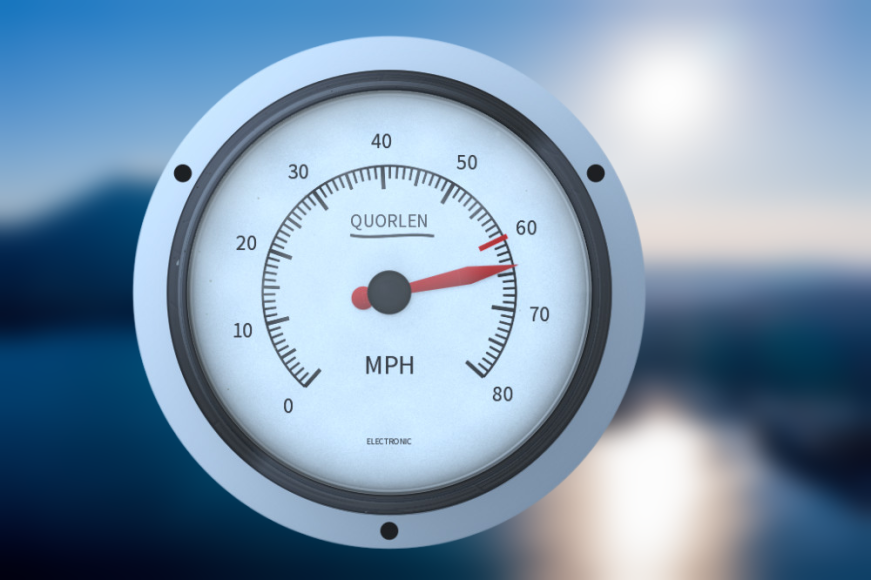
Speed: 64mph
